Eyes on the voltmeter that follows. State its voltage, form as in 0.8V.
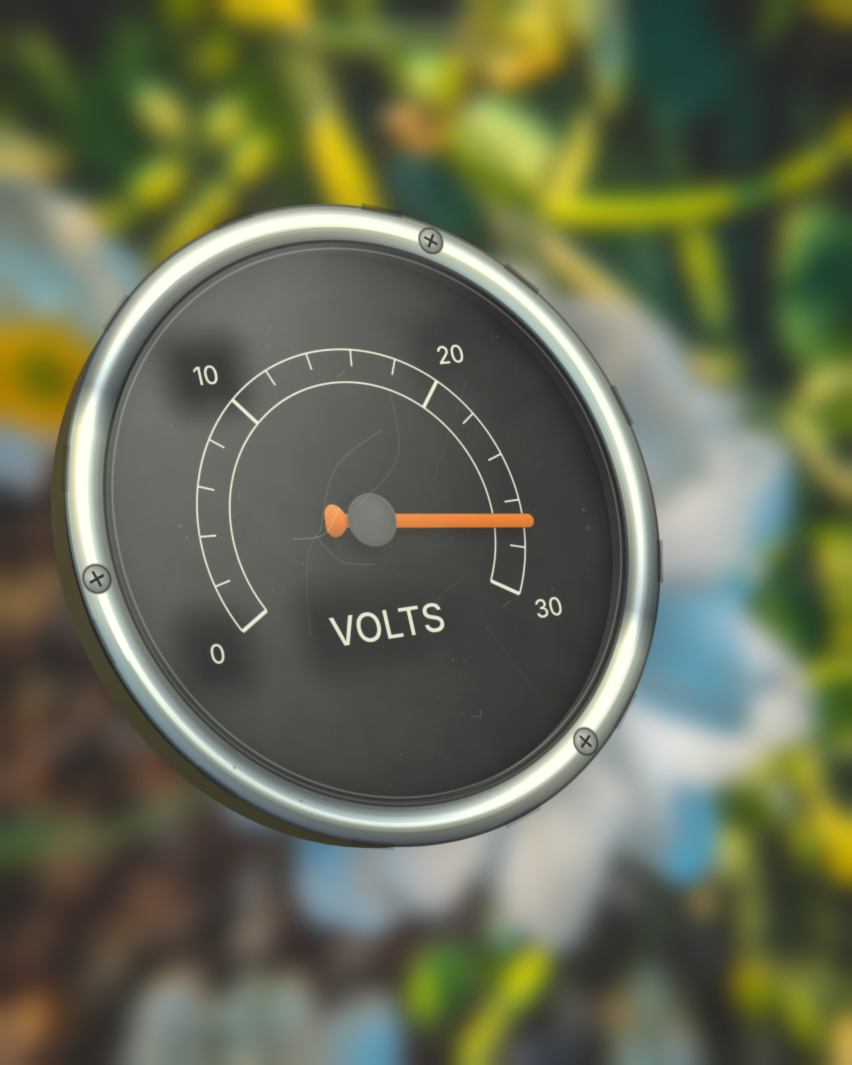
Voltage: 27V
